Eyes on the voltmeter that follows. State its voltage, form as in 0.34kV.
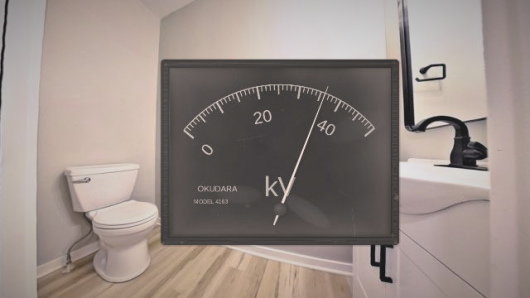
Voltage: 36kV
